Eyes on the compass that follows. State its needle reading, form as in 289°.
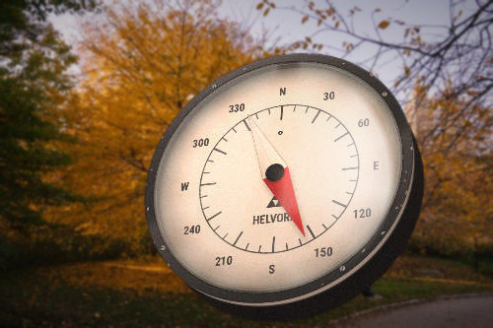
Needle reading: 155°
